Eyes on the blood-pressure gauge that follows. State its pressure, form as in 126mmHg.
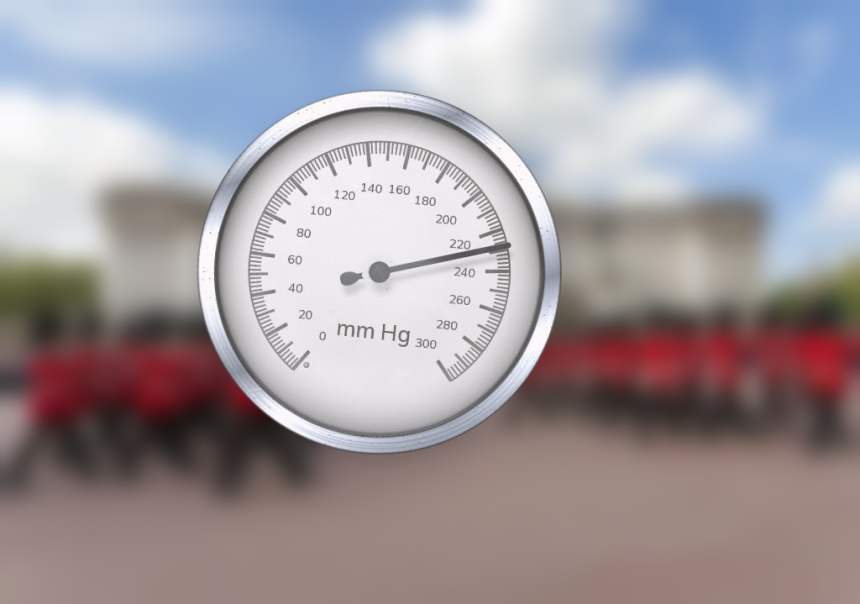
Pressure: 228mmHg
